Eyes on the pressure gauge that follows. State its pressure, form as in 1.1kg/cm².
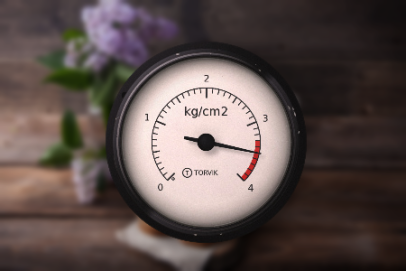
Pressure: 3.5kg/cm²
